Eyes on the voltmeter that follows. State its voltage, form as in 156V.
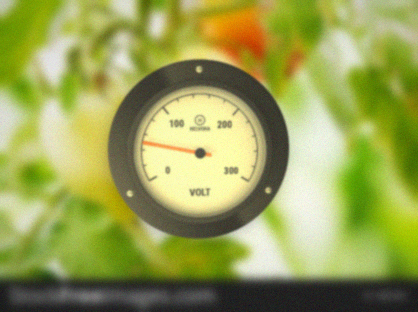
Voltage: 50V
